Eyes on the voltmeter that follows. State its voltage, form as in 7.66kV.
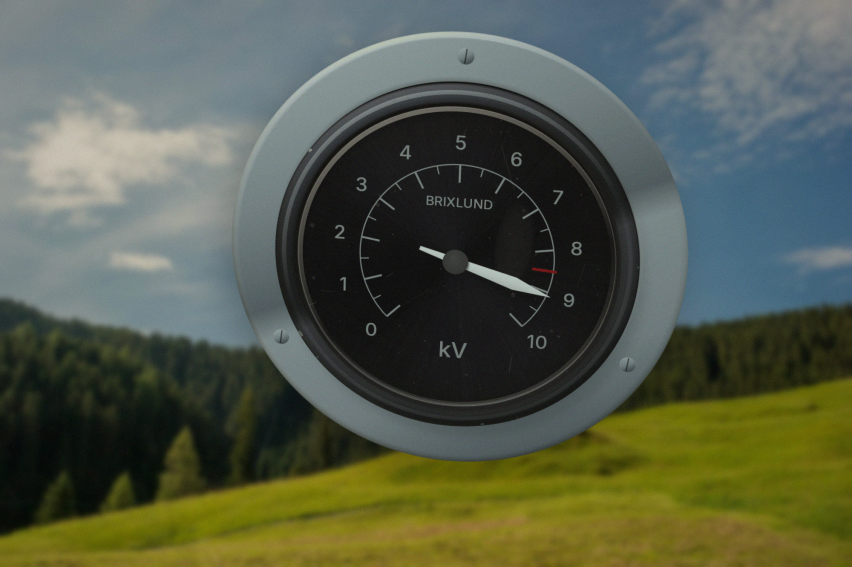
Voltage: 9kV
